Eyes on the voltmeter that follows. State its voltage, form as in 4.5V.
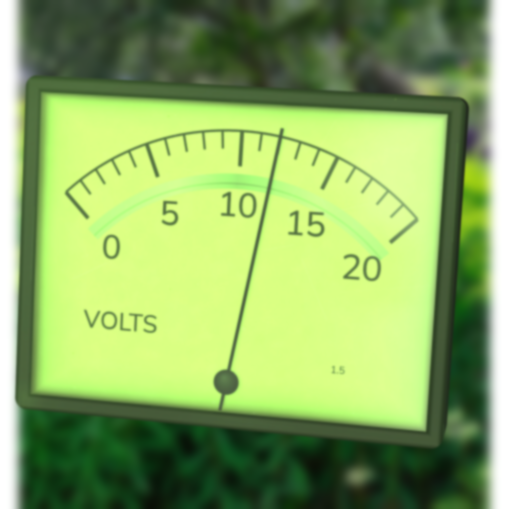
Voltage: 12V
